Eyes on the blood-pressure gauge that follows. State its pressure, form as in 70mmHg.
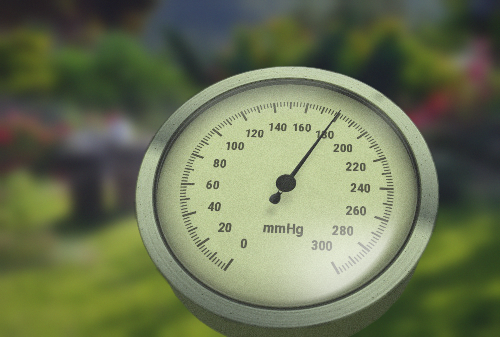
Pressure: 180mmHg
